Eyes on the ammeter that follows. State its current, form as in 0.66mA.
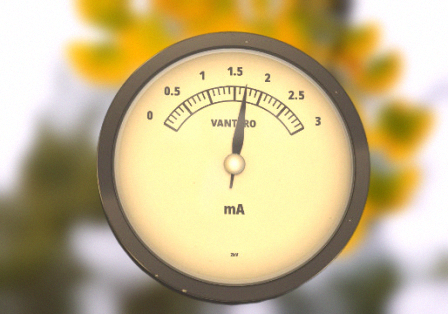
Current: 1.7mA
